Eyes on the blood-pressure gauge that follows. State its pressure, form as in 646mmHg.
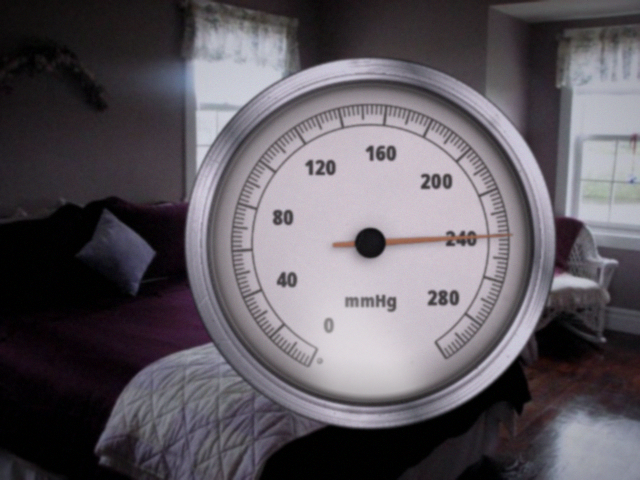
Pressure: 240mmHg
